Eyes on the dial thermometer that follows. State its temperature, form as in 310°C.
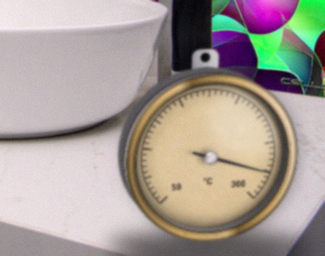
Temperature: 275°C
